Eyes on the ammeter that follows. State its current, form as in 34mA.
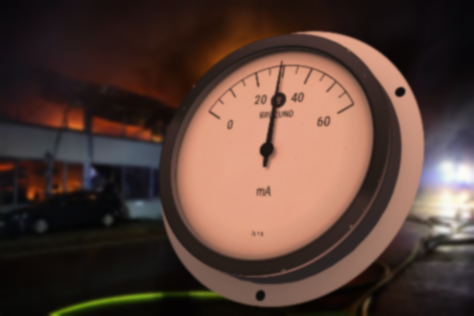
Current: 30mA
